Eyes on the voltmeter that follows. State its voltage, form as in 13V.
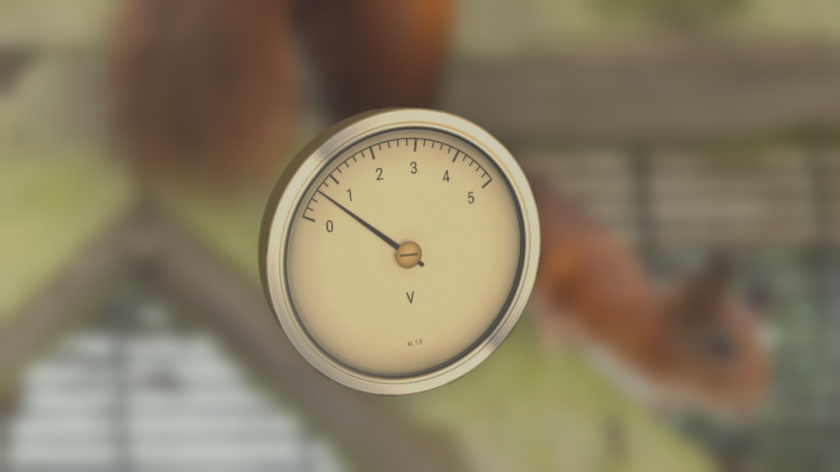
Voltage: 0.6V
